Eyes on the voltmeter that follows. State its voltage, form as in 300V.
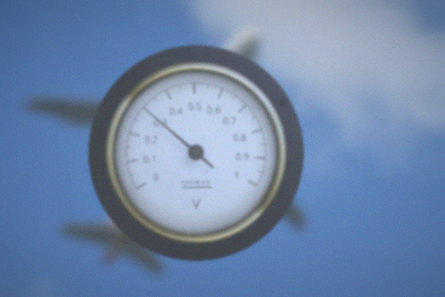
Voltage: 0.3V
